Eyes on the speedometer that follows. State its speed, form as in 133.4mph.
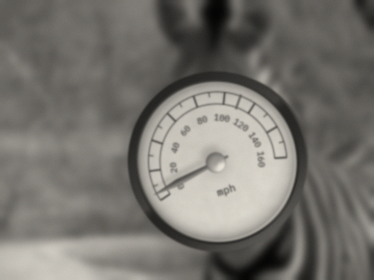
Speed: 5mph
